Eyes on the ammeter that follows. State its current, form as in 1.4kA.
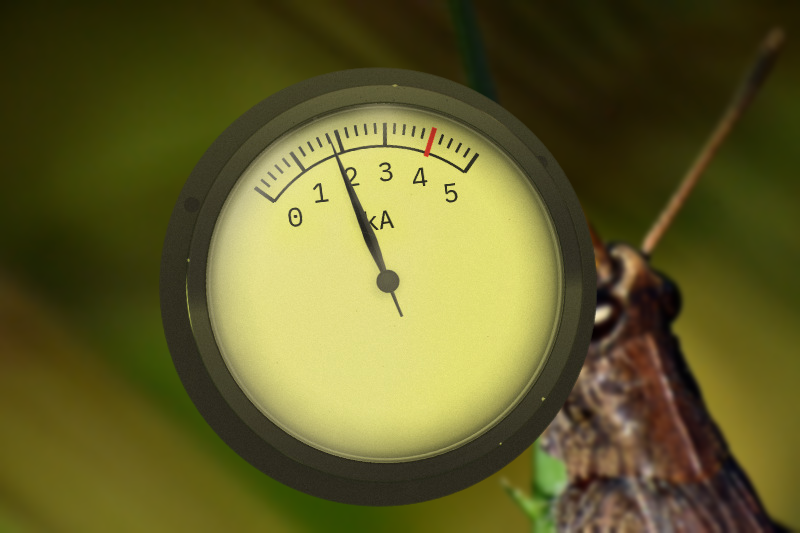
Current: 1.8kA
